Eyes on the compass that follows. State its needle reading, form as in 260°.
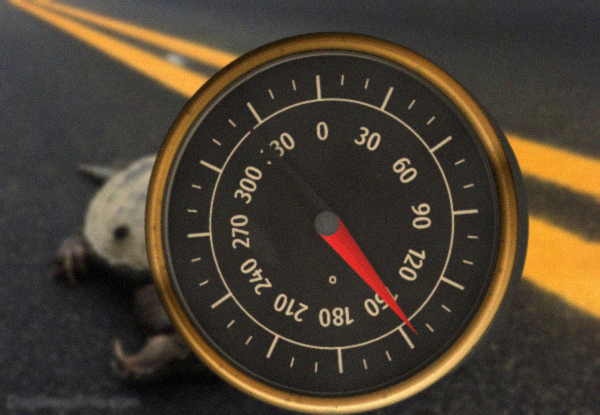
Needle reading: 145°
